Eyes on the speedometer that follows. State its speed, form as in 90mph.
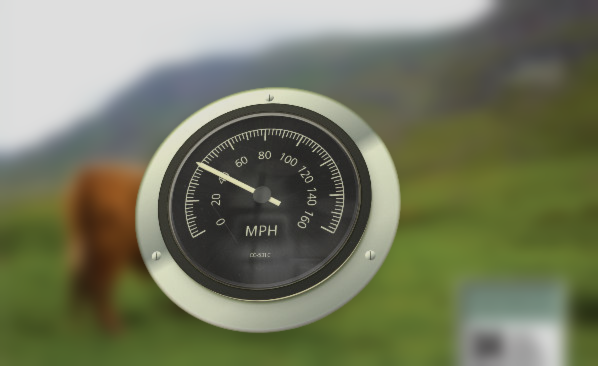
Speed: 40mph
